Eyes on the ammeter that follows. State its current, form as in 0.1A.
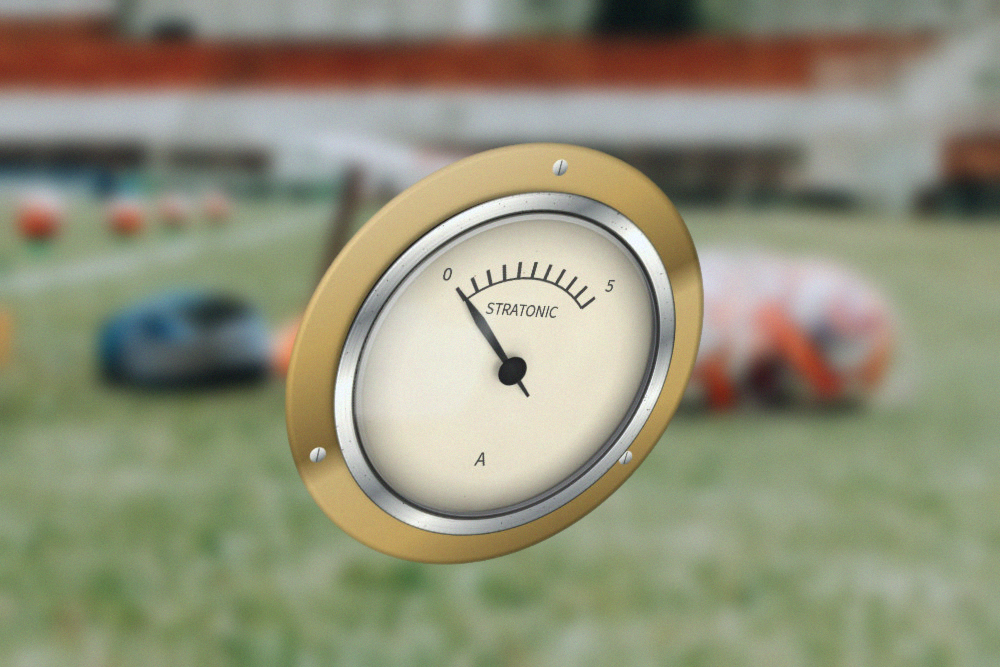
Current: 0A
